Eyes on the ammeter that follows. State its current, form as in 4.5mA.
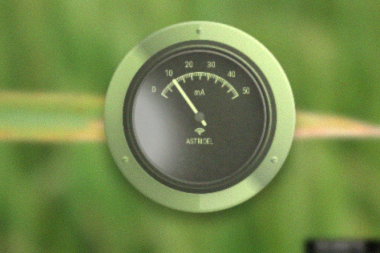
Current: 10mA
